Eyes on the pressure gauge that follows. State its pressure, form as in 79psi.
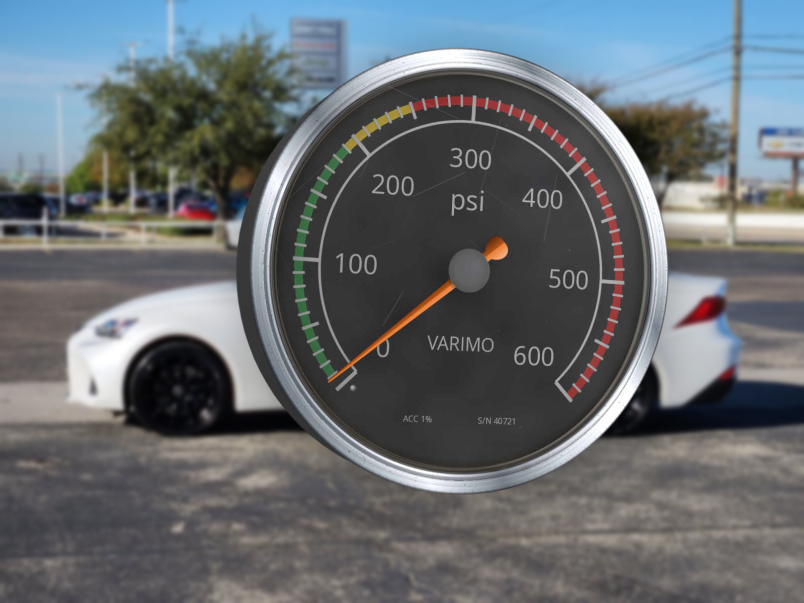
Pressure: 10psi
